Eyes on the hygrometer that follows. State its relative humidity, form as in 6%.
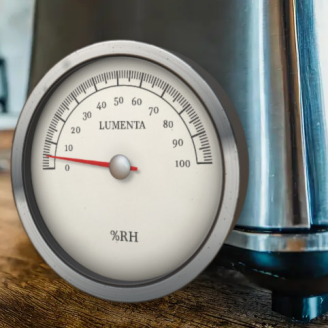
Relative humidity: 5%
